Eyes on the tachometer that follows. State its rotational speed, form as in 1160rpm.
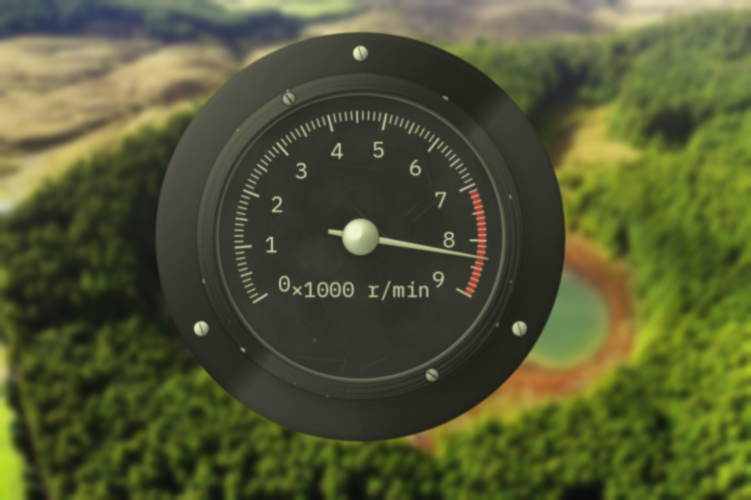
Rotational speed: 8300rpm
